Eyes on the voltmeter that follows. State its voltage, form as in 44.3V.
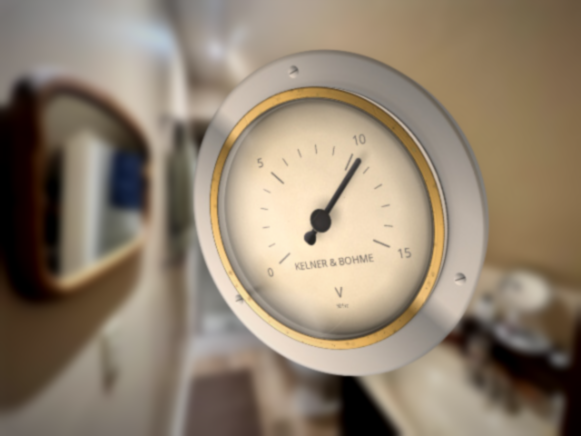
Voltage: 10.5V
